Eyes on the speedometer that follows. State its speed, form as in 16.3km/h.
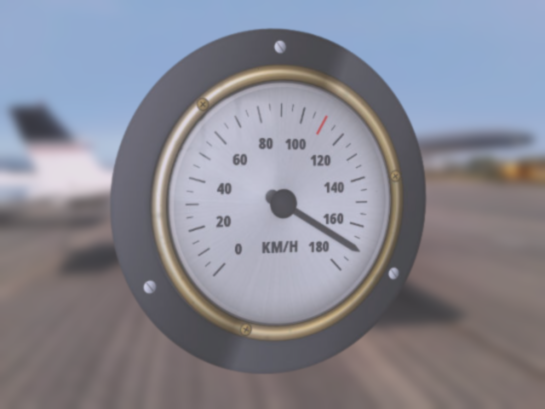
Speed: 170km/h
